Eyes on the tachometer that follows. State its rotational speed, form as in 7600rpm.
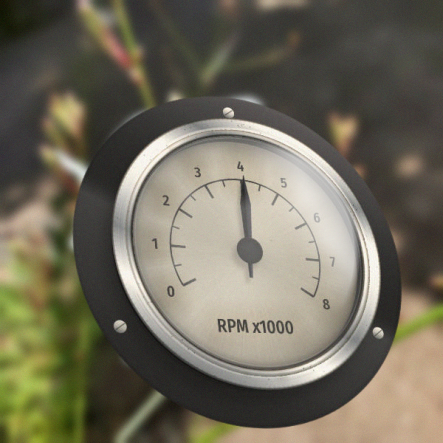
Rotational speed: 4000rpm
